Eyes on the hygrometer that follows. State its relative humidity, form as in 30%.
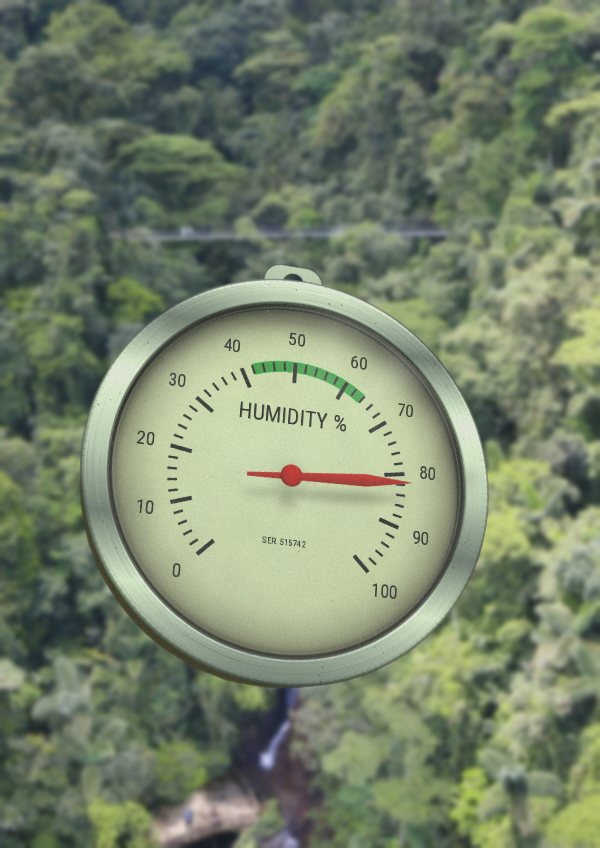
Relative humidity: 82%
